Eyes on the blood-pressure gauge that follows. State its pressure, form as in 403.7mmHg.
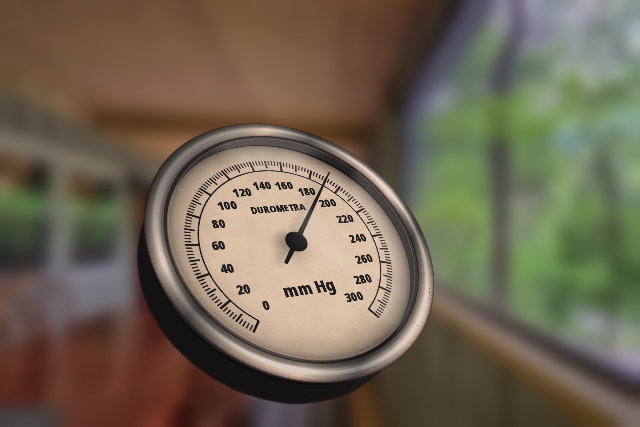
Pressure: 190mmHg
